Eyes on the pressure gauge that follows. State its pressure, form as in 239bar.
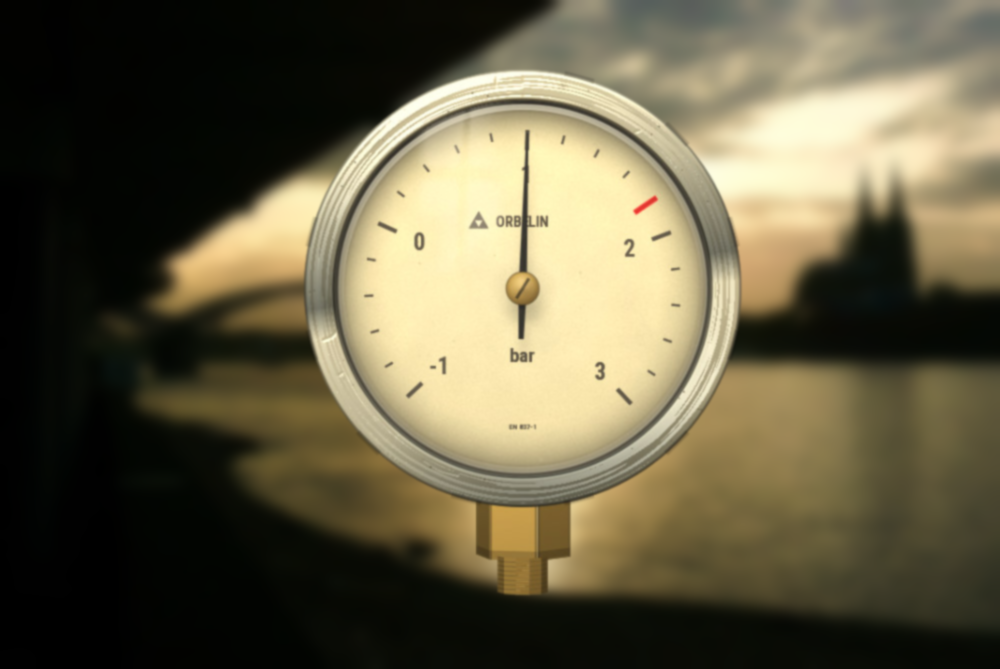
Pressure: 1bar
